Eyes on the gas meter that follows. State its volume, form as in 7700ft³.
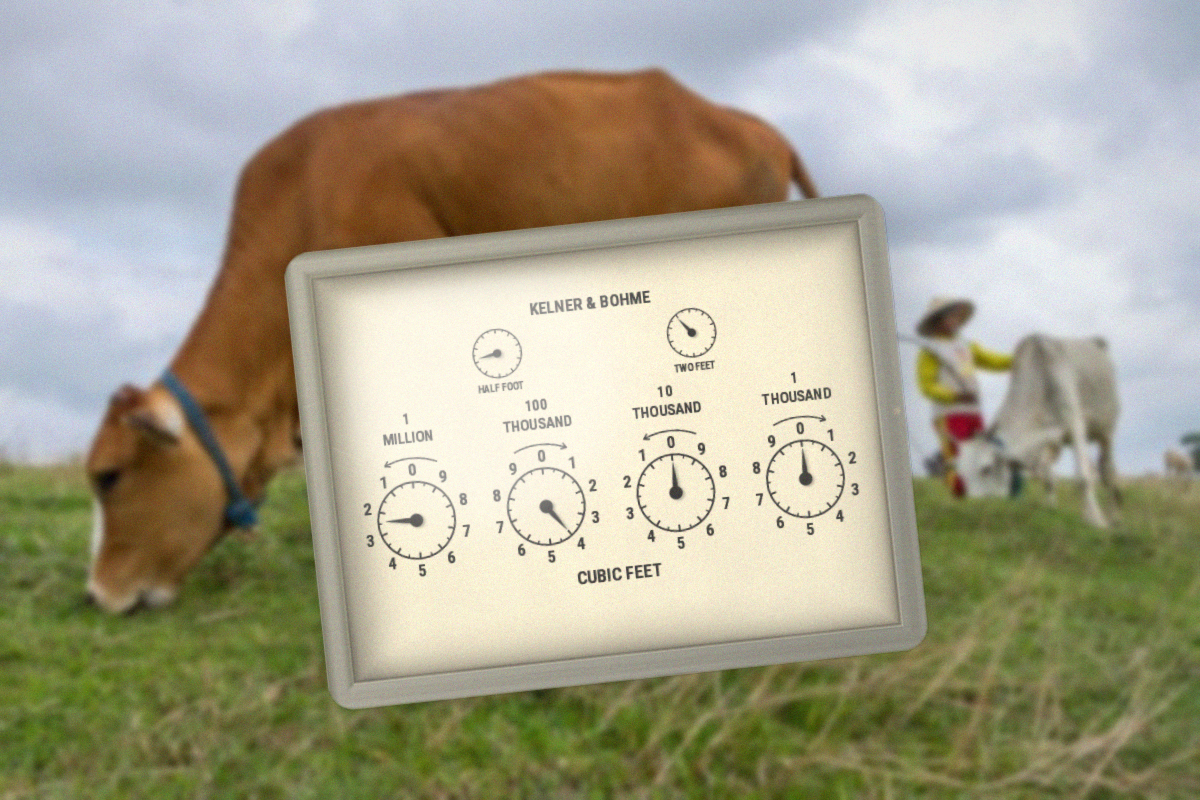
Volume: 240000ft³
